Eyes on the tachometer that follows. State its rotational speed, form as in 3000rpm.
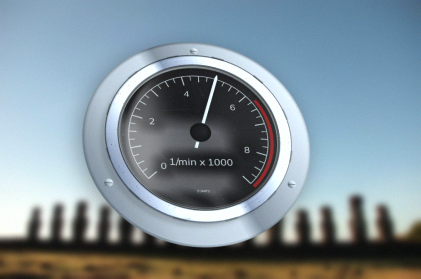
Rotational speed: 5000rpm
